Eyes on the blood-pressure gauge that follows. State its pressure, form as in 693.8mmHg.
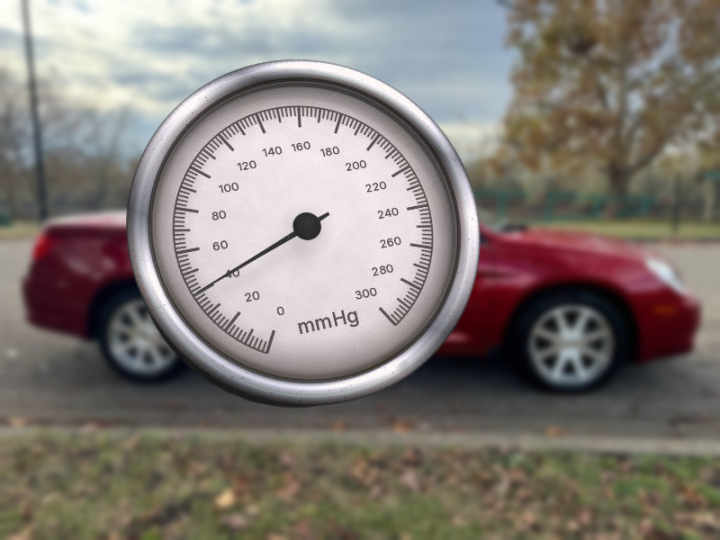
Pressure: 40mmHg
